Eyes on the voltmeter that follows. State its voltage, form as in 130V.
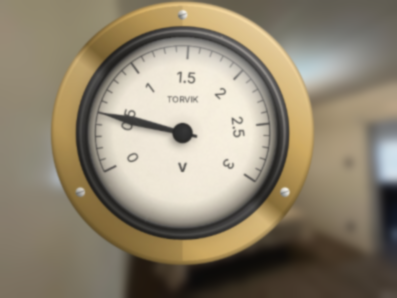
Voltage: 0.5V
